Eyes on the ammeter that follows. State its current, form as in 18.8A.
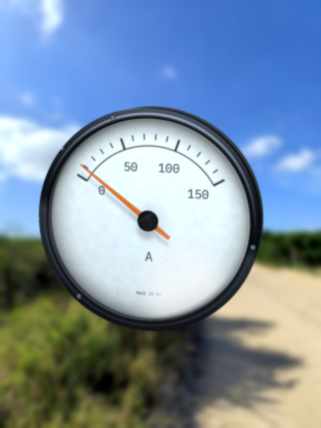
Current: 10A
